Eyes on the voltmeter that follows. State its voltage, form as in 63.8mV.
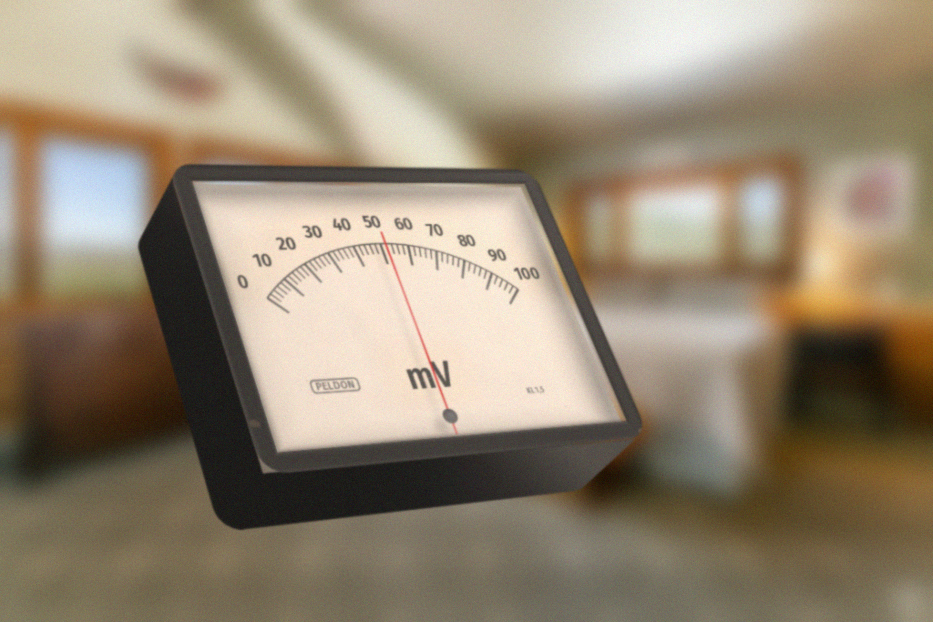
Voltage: 50mV
